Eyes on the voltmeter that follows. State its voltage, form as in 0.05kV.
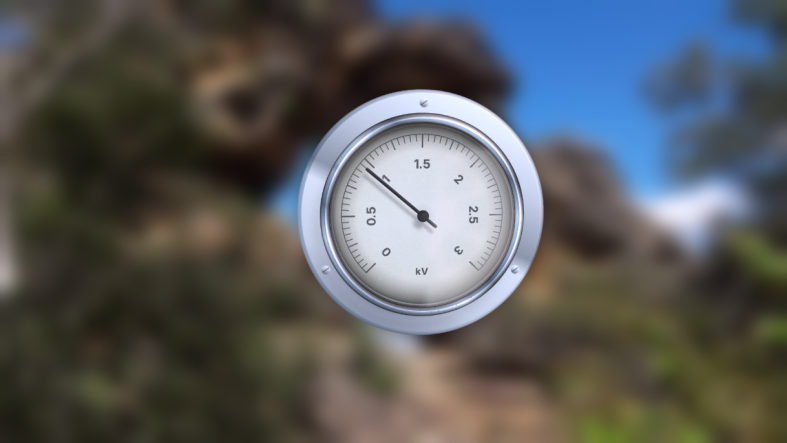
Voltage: 0.95kV
